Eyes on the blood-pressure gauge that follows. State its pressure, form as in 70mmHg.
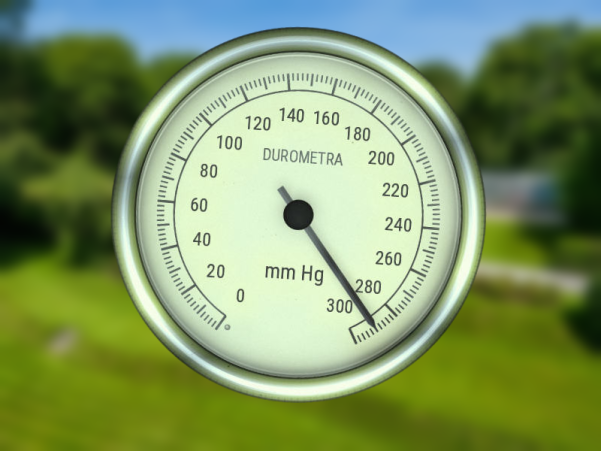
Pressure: 290mmHg
